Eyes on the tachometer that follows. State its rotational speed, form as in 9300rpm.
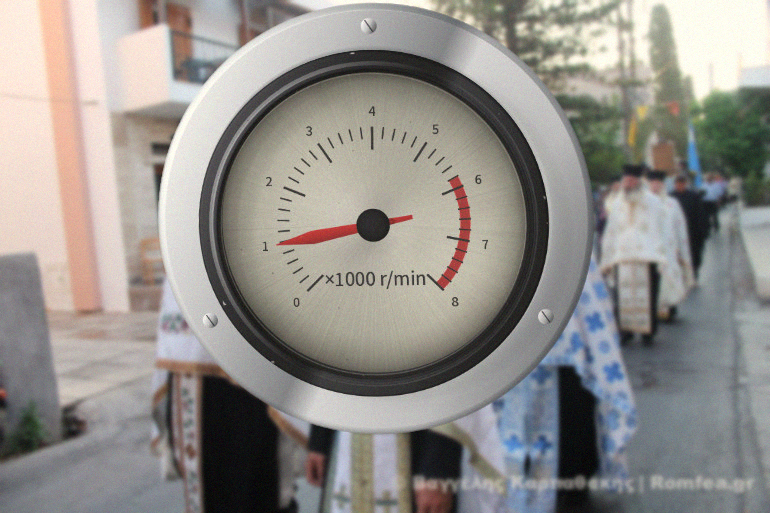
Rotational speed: 1000rpm
